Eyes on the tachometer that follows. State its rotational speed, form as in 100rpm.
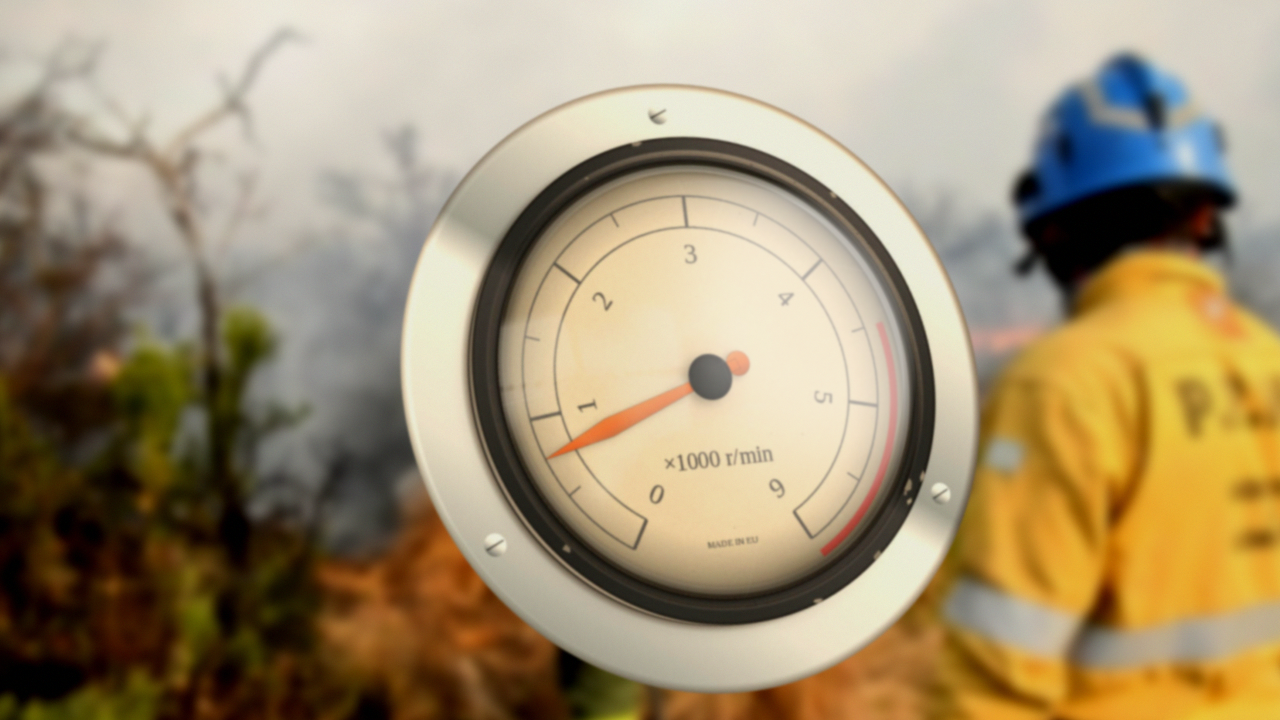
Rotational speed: 750rpm
